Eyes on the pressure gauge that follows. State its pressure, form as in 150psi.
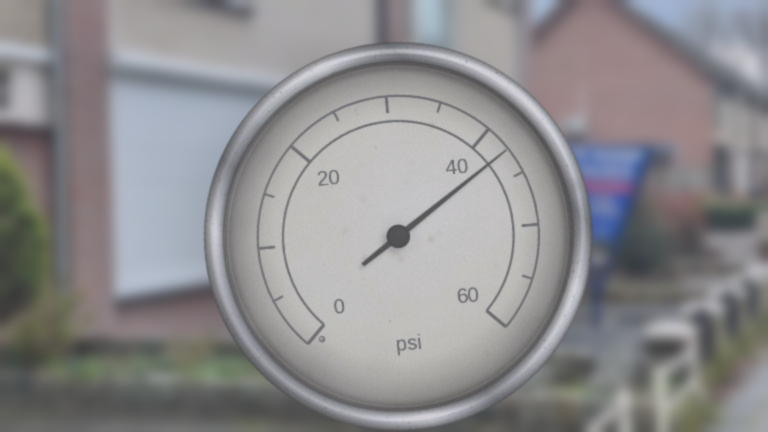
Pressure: 42.5psi
